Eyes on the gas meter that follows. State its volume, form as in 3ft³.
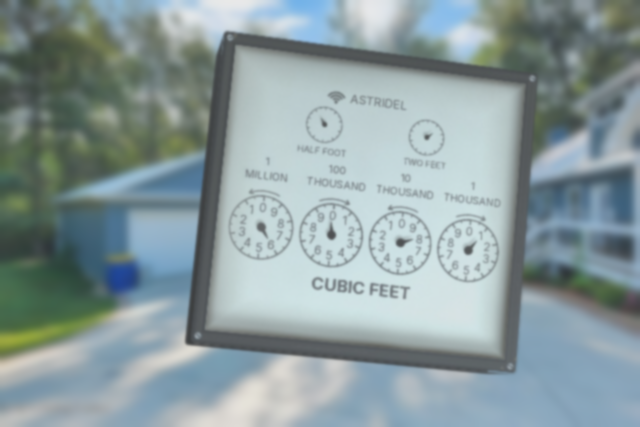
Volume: 598100ft³
